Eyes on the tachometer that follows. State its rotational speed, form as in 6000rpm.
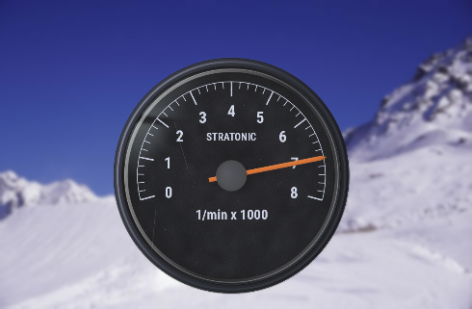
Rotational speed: 7000rpm
